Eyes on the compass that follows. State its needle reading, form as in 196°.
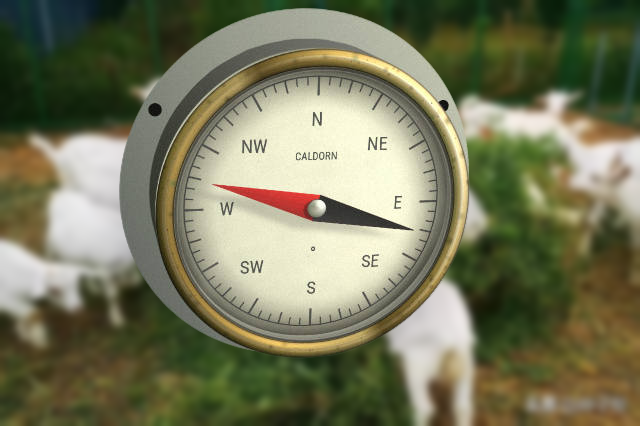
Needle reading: 285°
